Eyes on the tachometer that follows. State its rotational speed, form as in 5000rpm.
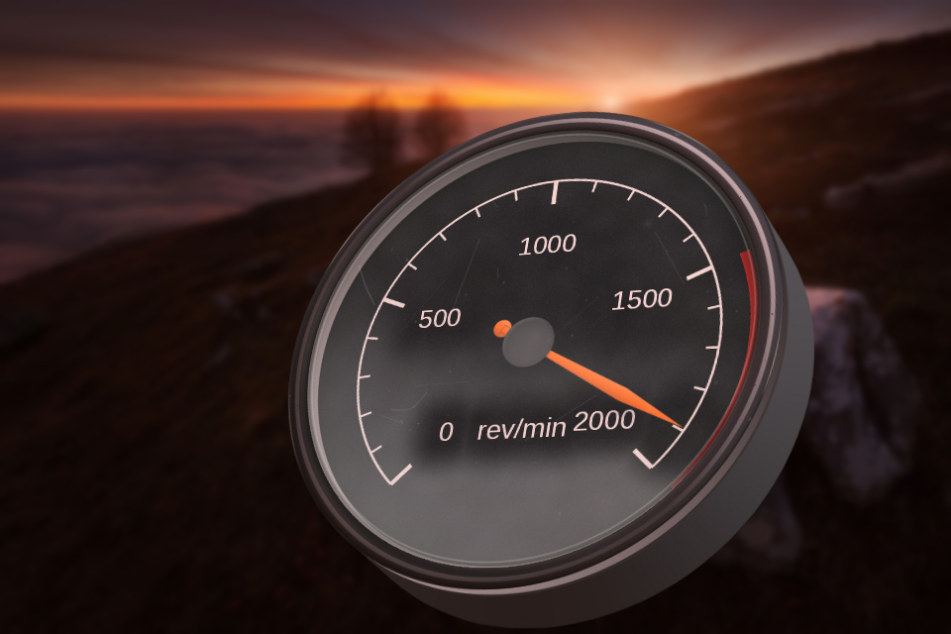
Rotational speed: 1900rpm
